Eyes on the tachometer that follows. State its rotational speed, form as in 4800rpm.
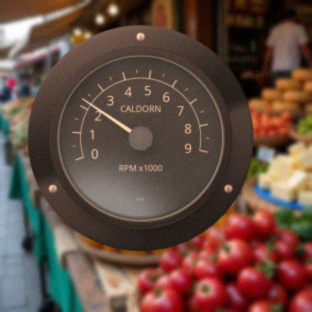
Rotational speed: 2250rpm
